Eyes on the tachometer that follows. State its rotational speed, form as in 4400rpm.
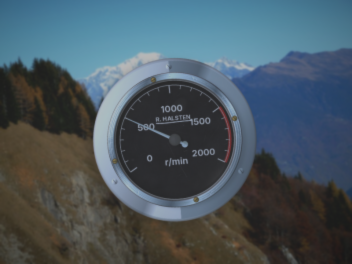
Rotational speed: 500rpm
